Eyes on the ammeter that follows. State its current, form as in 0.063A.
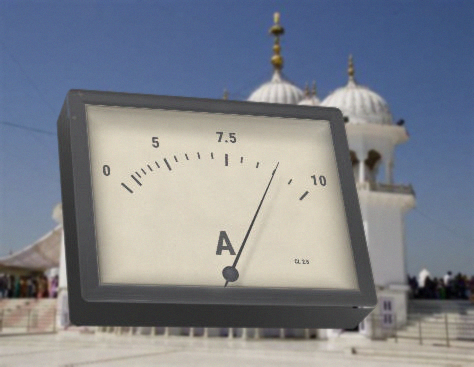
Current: 9A
